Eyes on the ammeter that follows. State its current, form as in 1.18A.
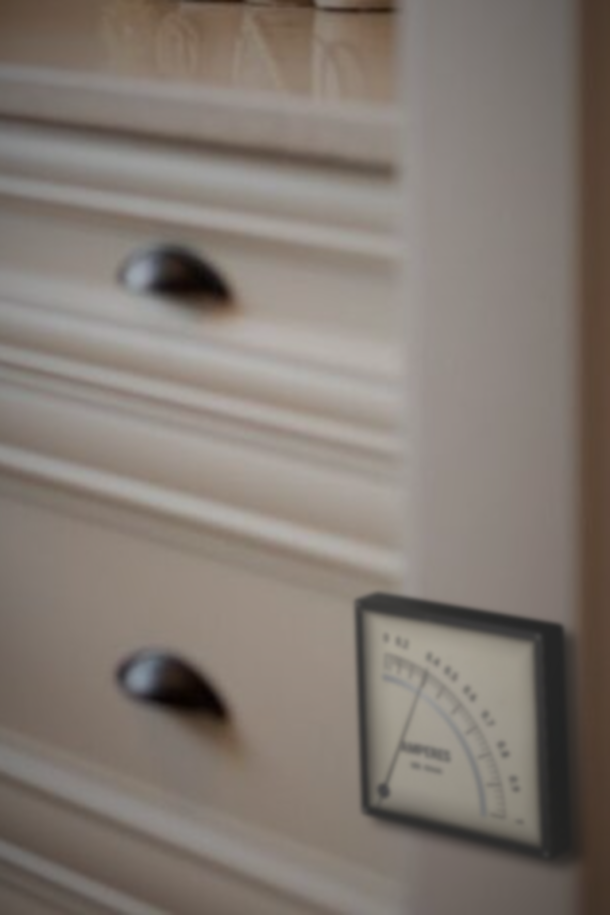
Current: 0.4A
